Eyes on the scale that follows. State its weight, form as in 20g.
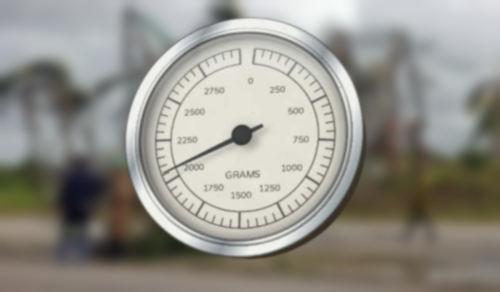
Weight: 2050g
